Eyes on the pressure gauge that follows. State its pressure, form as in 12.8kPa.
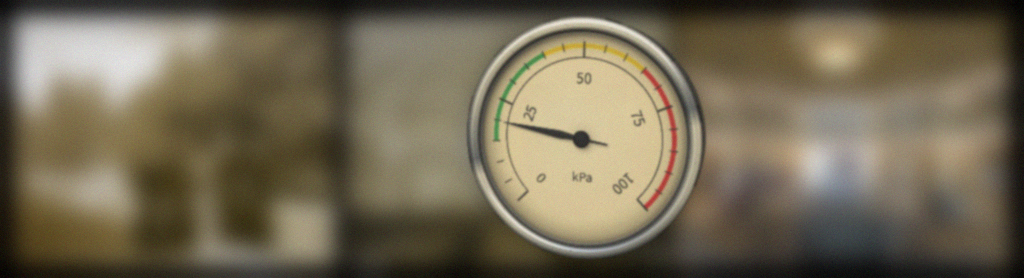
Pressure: 20kPa
